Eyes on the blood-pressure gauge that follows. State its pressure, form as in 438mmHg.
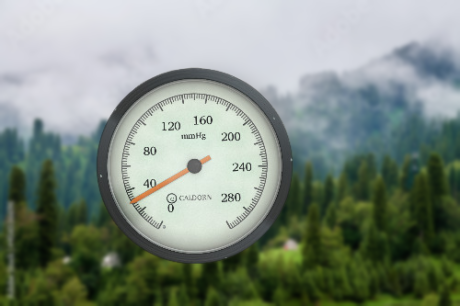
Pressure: 30mmHg
